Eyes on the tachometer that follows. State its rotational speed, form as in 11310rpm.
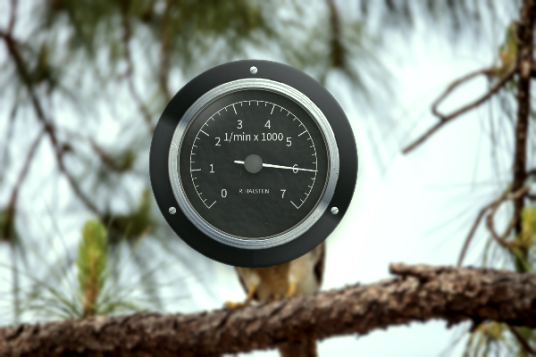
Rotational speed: 6000rpm
